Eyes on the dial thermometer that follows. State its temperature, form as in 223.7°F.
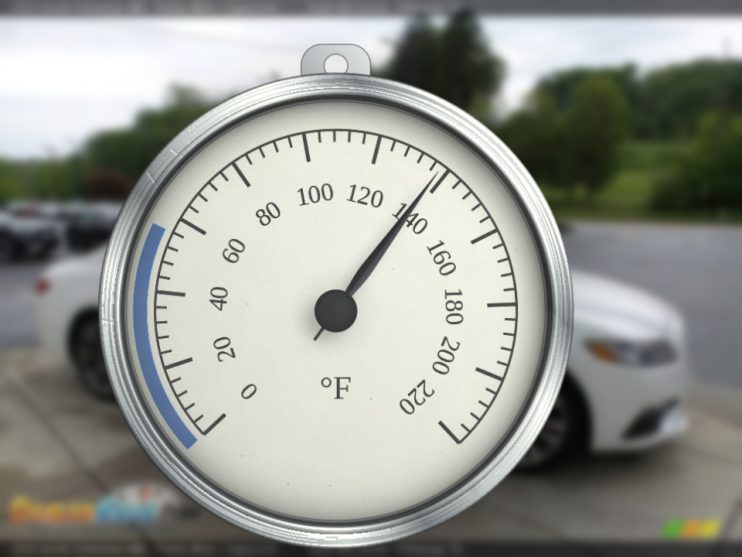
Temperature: 138°F
